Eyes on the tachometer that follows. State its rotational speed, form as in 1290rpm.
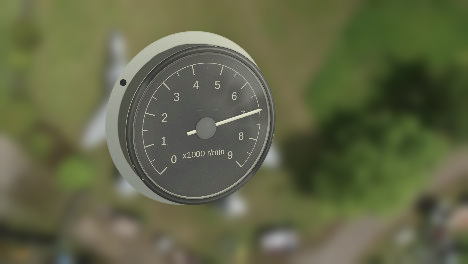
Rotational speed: 7000rpm
